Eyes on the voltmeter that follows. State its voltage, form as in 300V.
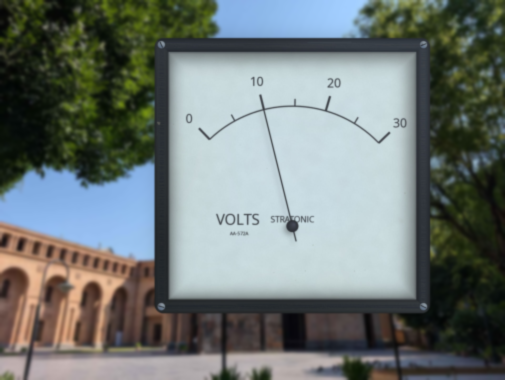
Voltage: 10V
